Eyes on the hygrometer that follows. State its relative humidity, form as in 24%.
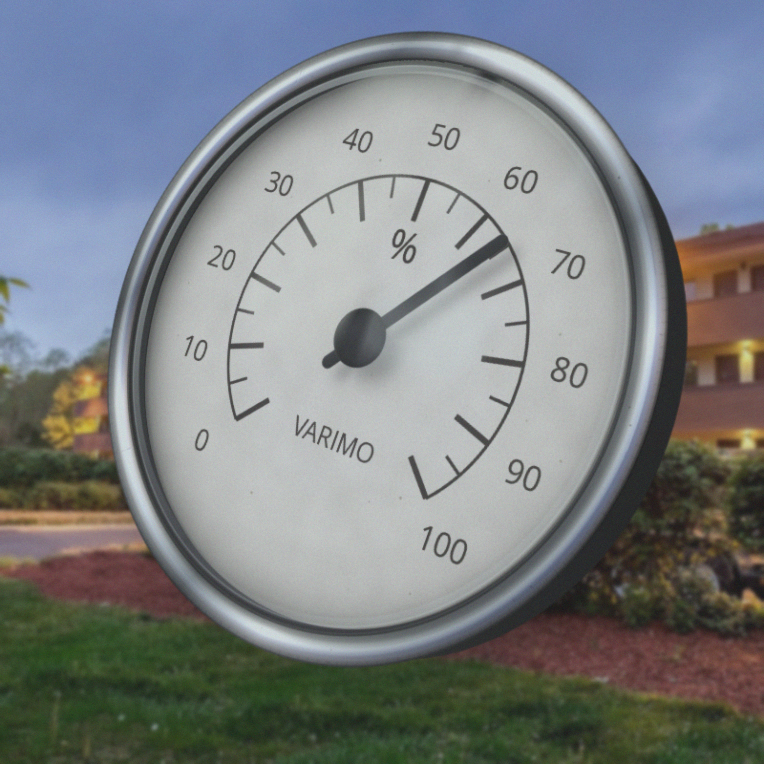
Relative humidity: 65%
